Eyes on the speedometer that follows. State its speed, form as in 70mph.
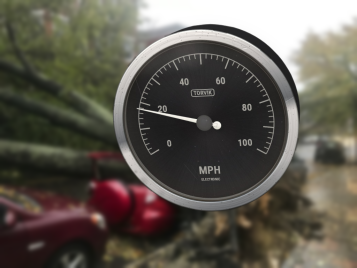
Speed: 18mph
